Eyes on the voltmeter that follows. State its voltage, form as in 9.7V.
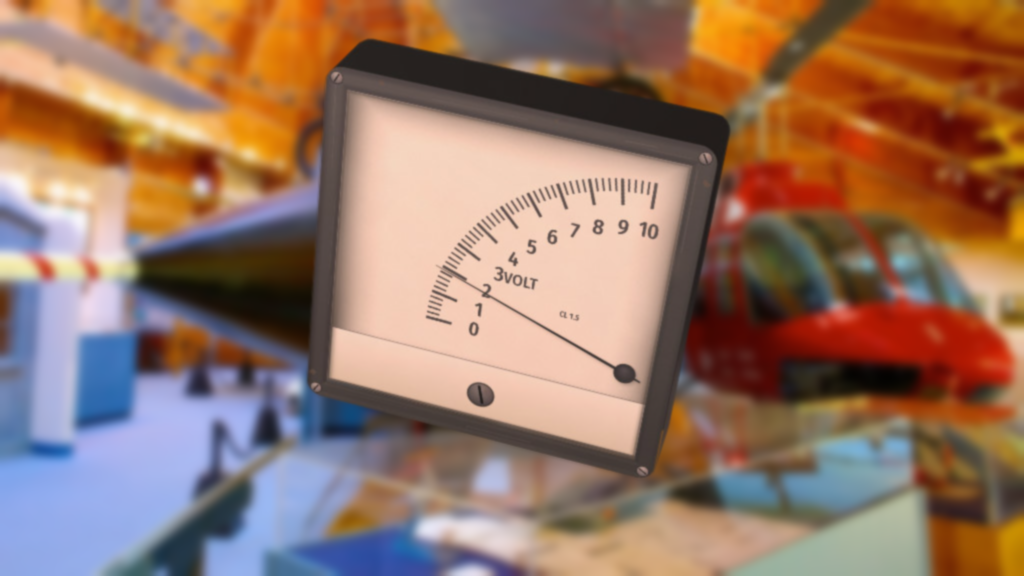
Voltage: 2V
